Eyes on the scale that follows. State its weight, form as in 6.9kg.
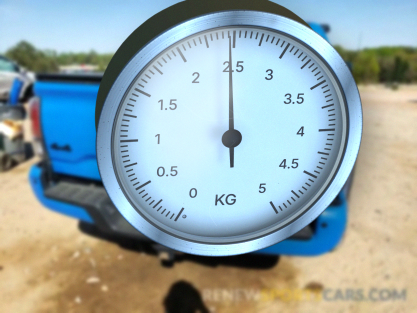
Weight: 2.45kg
